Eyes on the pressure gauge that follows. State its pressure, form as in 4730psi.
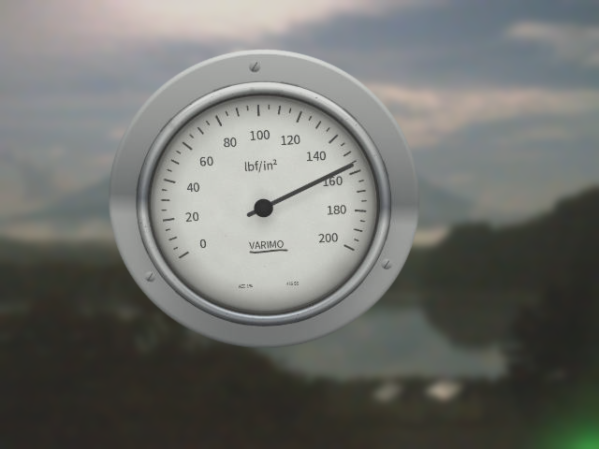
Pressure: 155psi
